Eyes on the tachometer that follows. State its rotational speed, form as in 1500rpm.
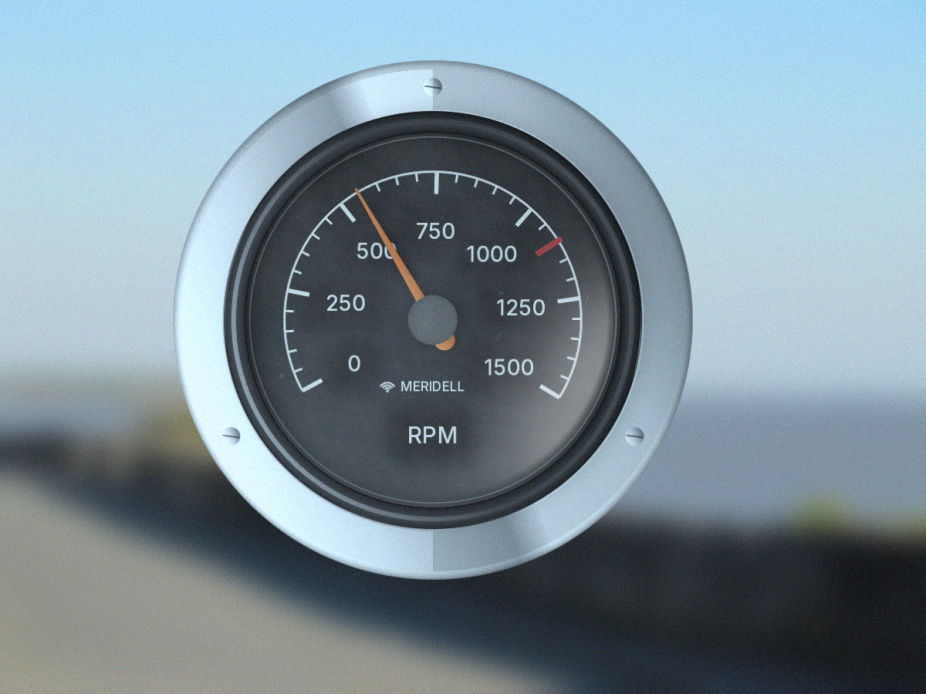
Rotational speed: 550rpm
